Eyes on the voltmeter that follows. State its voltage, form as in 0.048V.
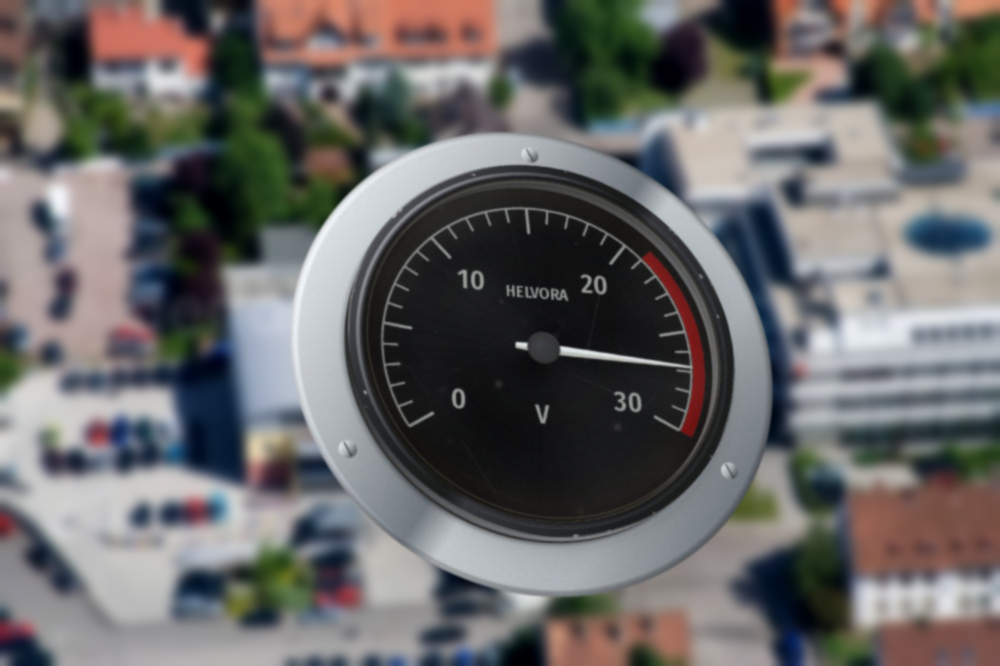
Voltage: 27V
